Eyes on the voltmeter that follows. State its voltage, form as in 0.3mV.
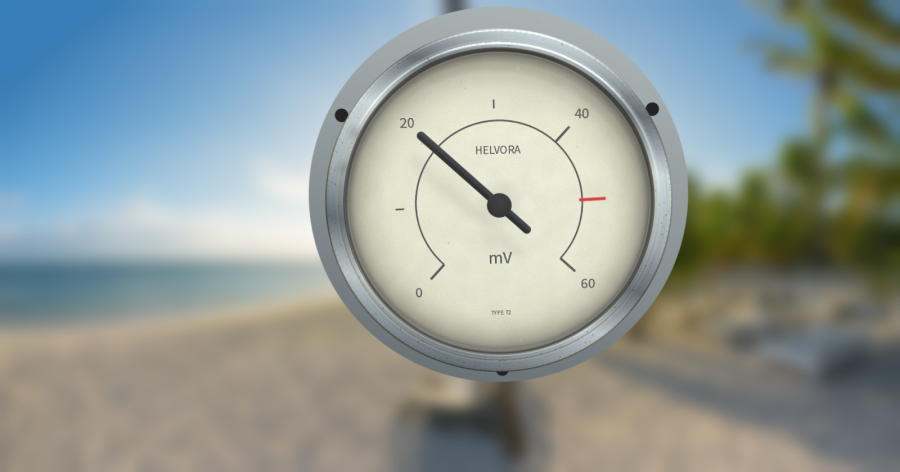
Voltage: 20mV
